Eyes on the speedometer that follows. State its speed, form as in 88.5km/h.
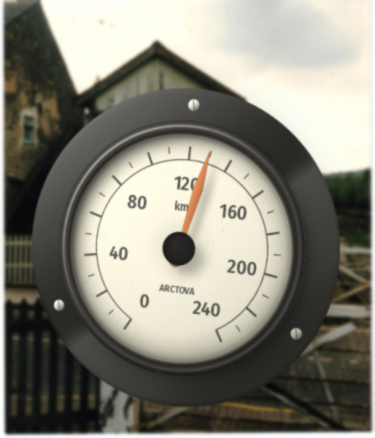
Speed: 130km/h
